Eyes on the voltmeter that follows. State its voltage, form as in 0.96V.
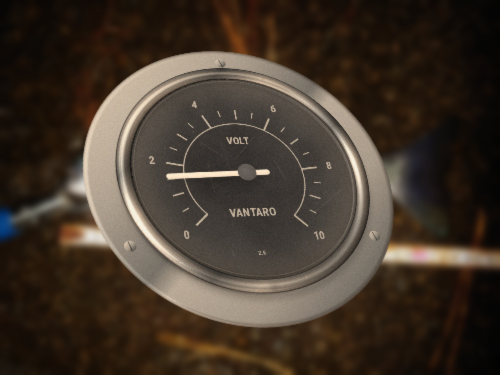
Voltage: 1.5V
